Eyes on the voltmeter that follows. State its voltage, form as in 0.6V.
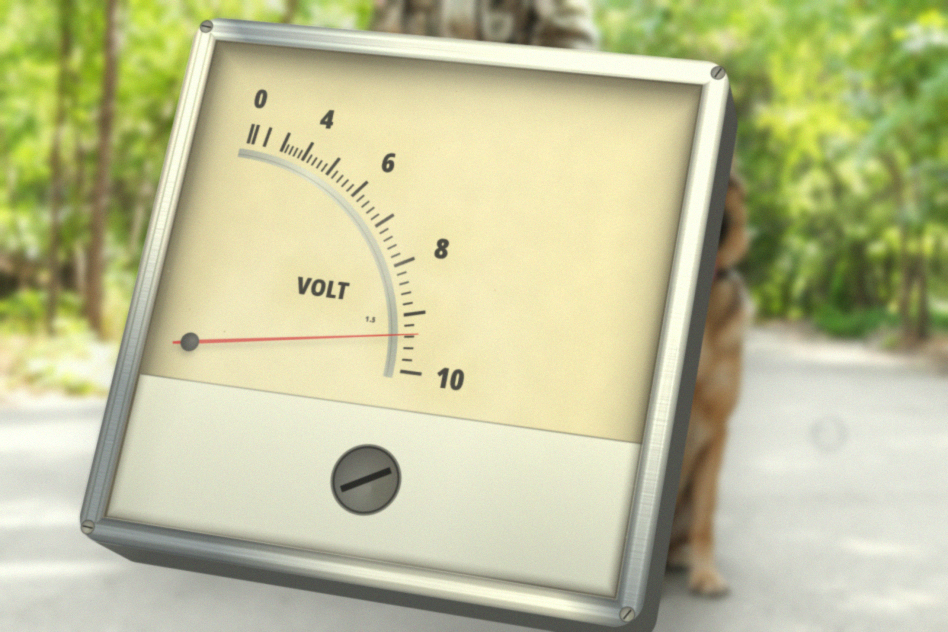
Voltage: 9.4V
